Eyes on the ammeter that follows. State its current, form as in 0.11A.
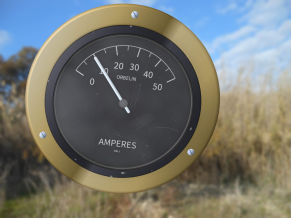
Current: 10A
